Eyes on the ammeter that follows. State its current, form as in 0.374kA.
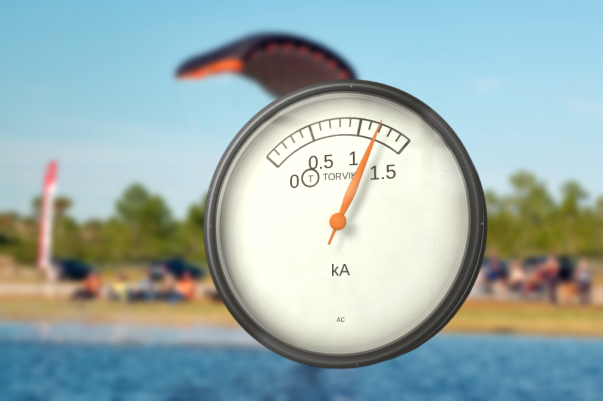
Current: 1.2kA
